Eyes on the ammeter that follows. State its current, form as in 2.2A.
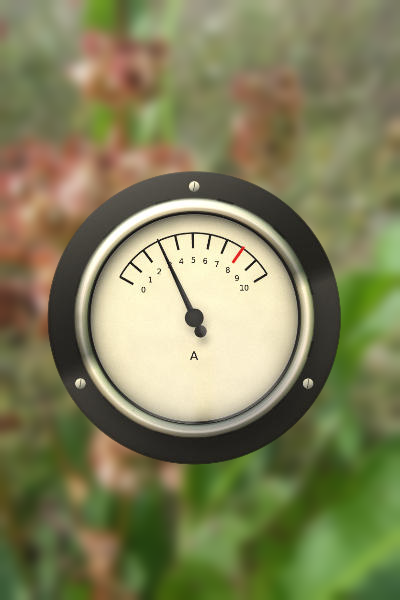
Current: 3A
